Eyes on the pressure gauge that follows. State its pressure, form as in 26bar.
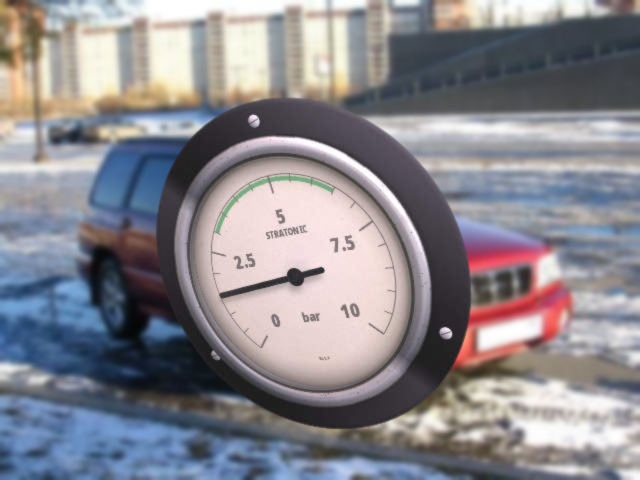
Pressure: 1.5bar
